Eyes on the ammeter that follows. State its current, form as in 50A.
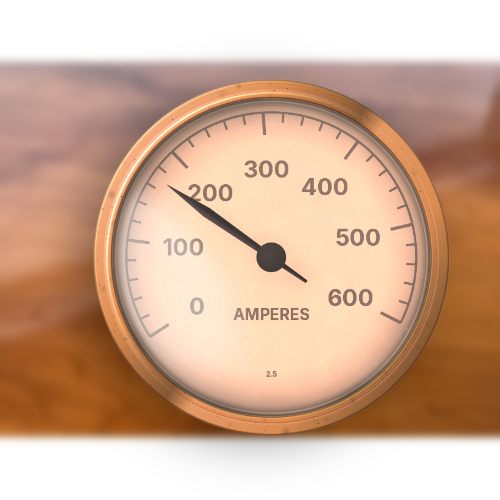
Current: 170A
